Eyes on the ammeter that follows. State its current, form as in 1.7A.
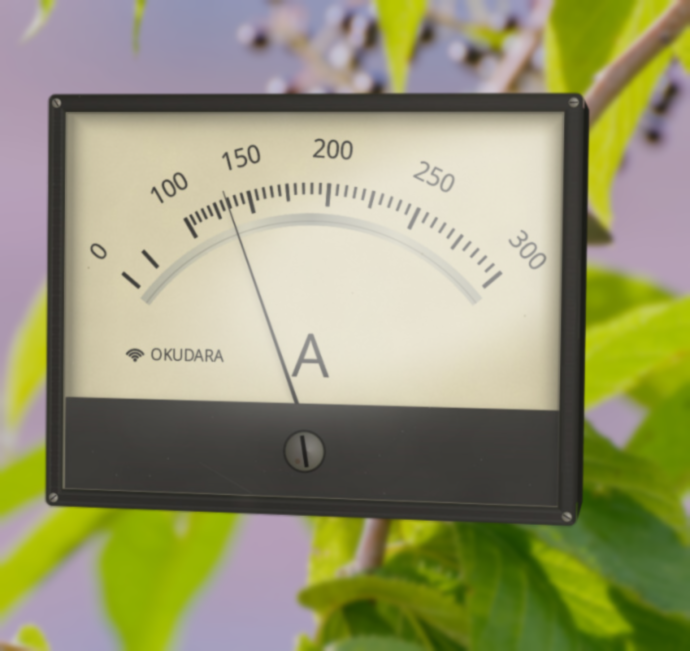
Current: 135A
